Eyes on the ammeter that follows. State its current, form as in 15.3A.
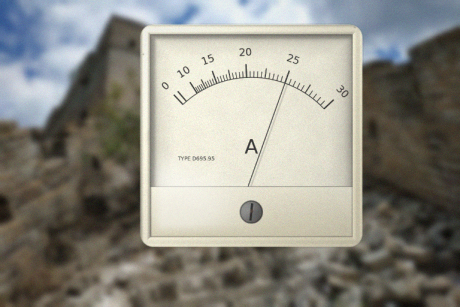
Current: 25A
